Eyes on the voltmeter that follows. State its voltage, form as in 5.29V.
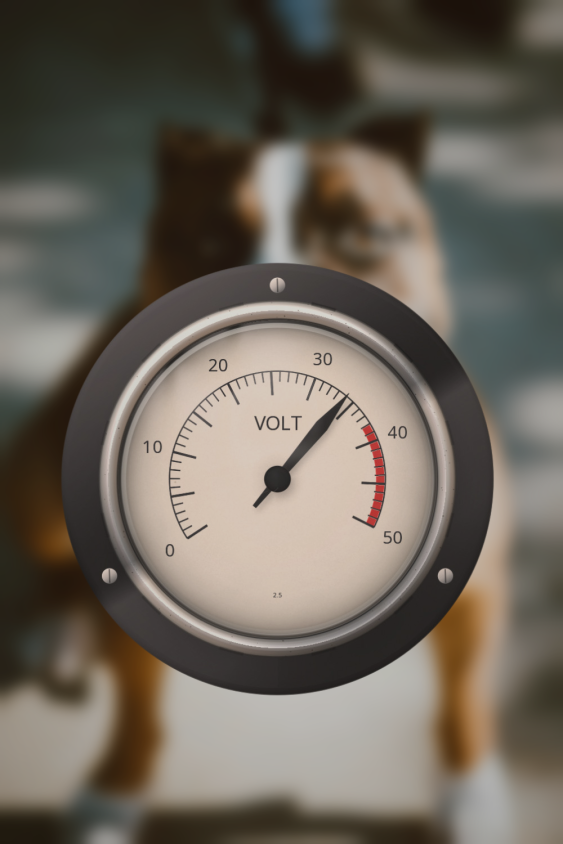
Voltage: 34V
